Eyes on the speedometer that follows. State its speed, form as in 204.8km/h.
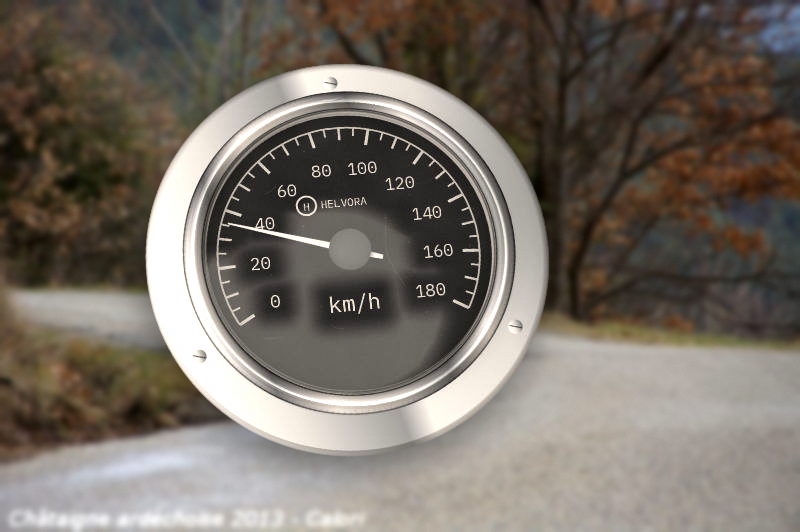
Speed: 35km/h
